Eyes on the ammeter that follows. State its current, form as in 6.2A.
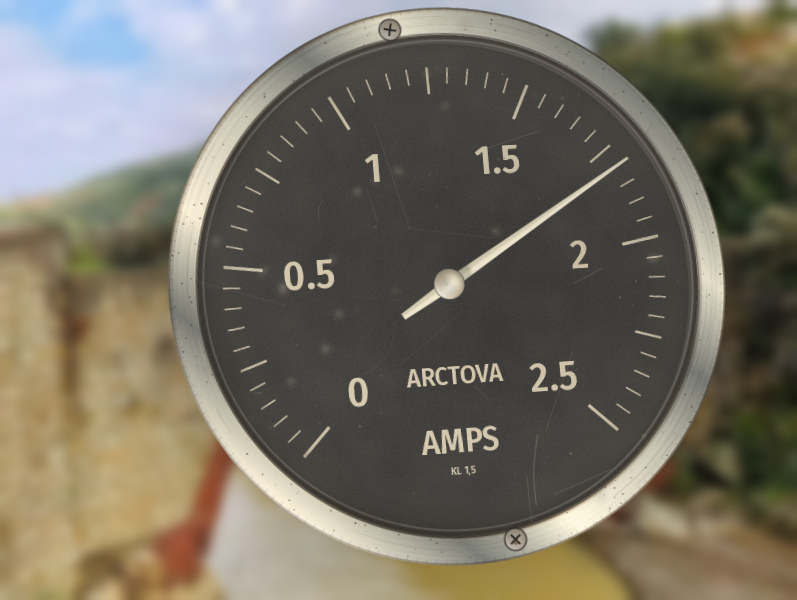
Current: 1.8A
